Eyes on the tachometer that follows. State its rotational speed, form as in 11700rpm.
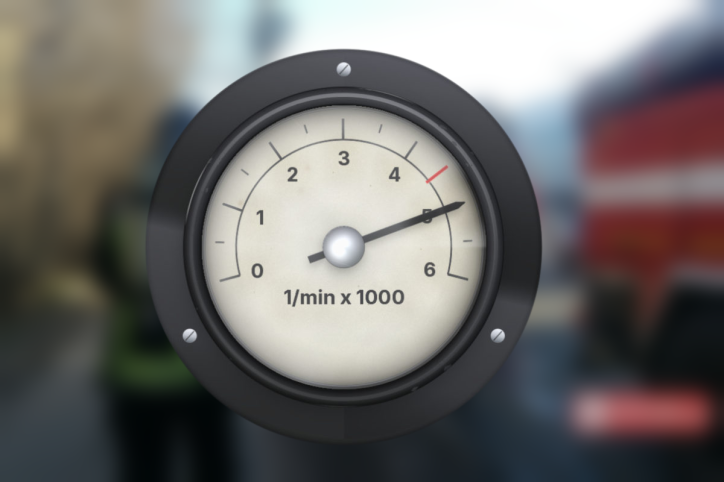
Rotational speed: 5000rpm
